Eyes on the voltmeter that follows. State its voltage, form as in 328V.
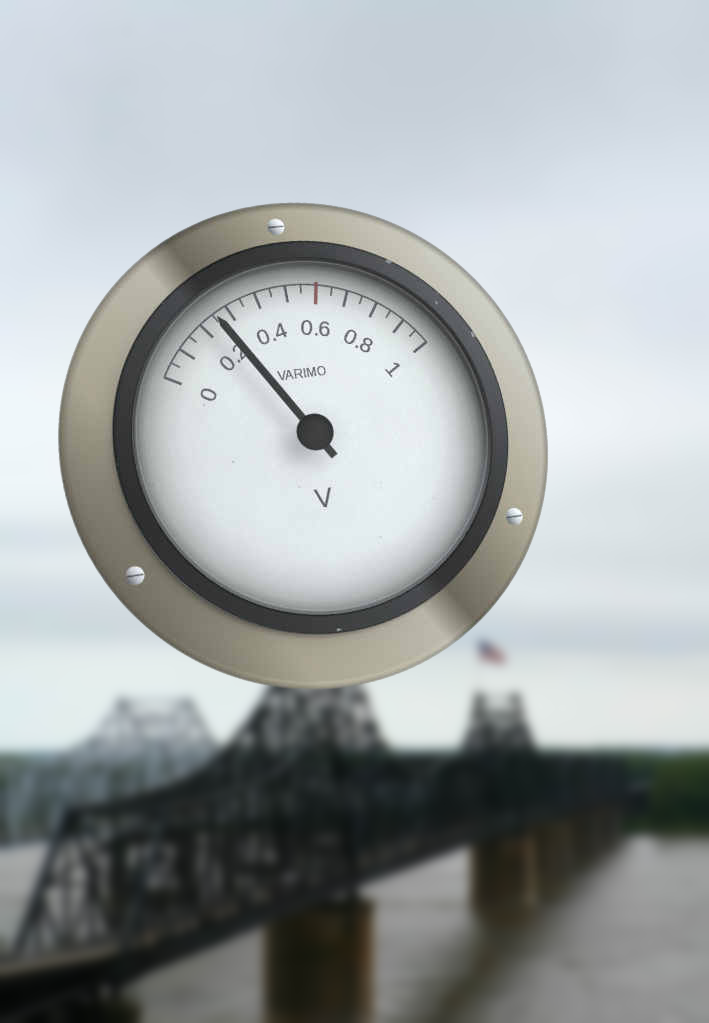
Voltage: 0.25V
